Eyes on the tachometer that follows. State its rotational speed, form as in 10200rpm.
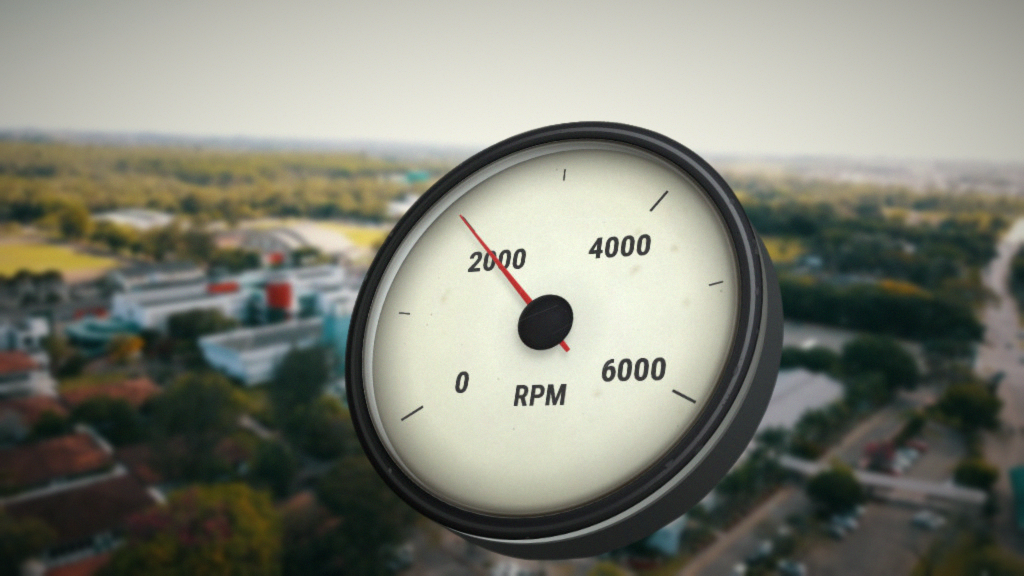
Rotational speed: 2000rpm
